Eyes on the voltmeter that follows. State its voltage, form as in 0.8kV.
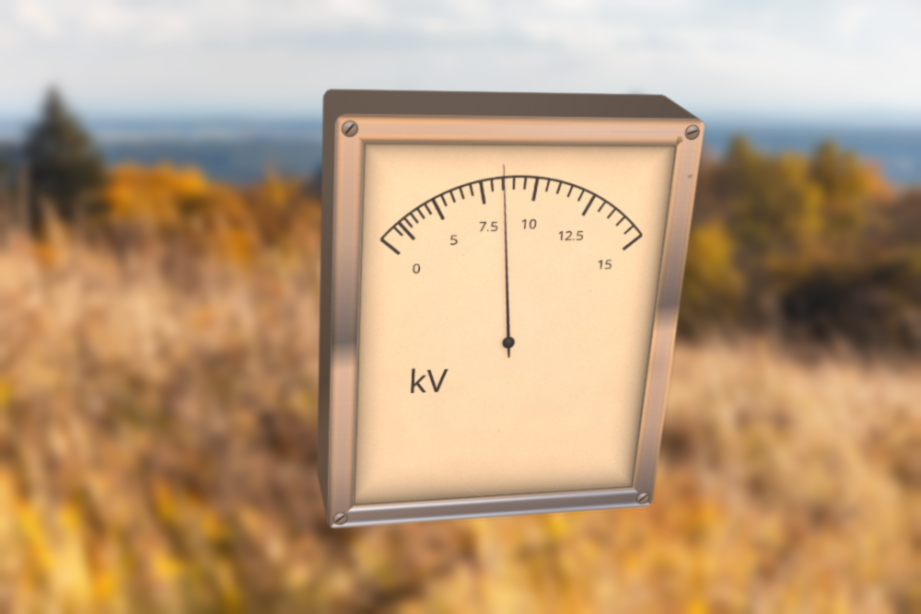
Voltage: 8.5kV
